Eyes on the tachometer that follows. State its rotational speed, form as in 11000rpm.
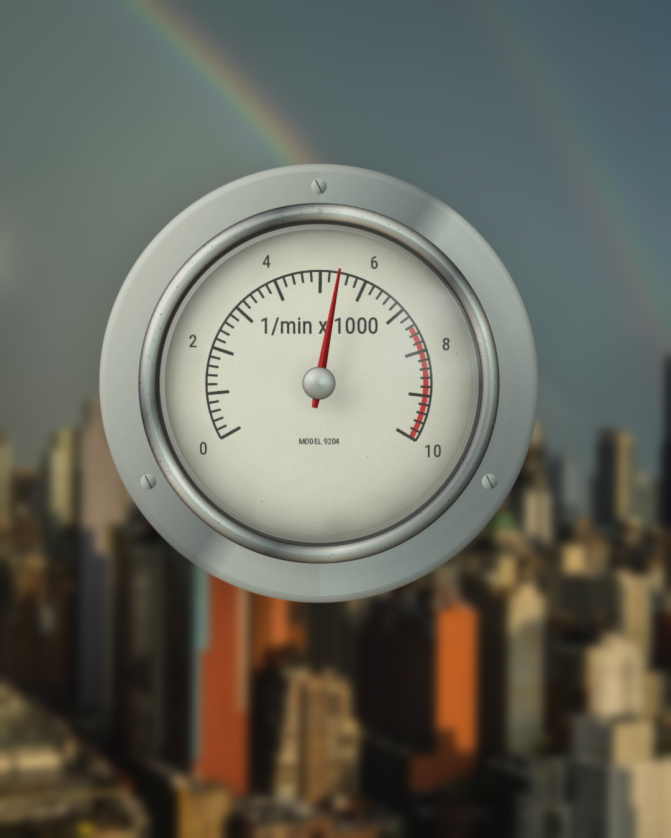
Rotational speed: 5400rpm
